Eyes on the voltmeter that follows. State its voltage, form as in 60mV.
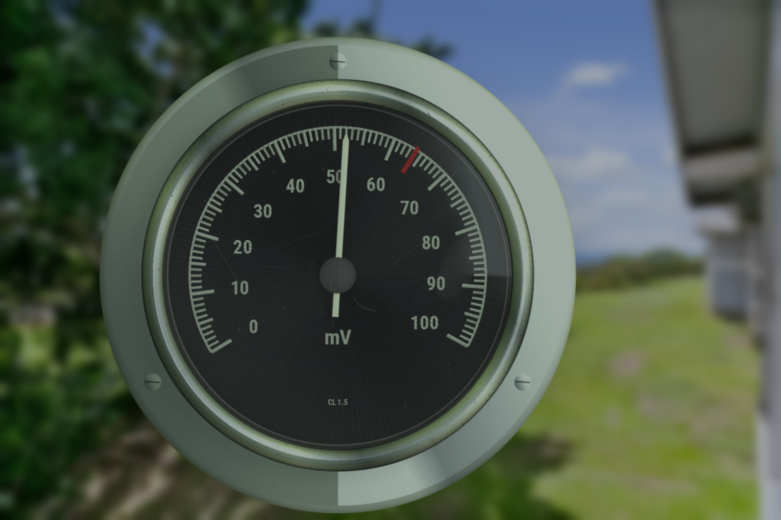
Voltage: 52mV
